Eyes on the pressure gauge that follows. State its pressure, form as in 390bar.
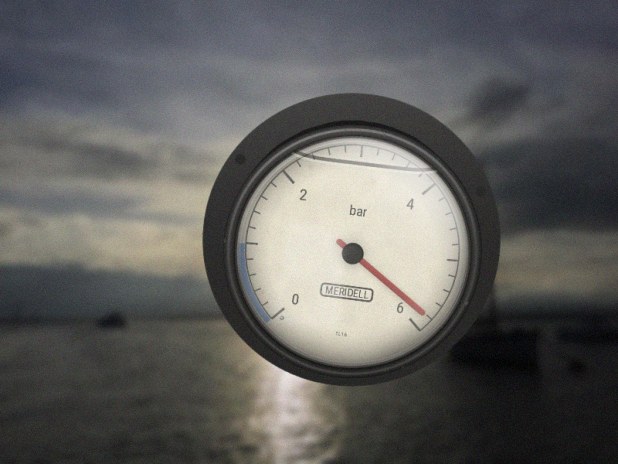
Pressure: 5.8bar
